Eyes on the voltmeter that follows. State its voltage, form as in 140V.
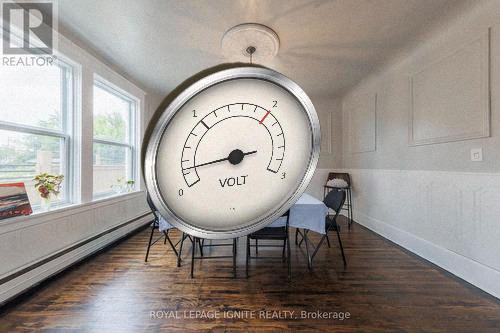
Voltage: 0.3V
